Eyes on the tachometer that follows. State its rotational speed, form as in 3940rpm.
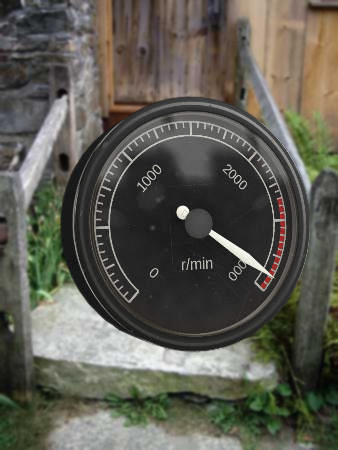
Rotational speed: 2900rpm
